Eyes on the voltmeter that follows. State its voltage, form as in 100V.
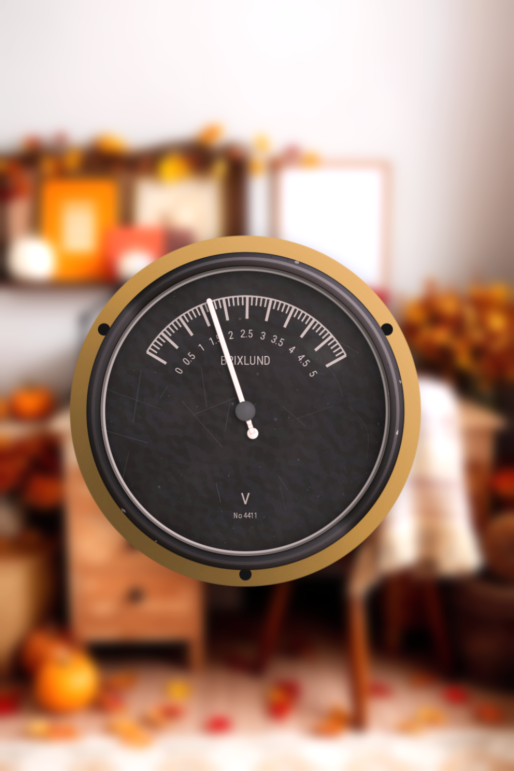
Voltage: 1.7V
